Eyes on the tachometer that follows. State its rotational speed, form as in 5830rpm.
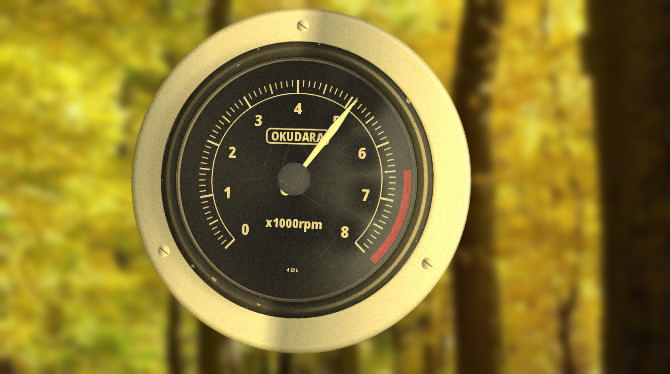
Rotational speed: 5100rpm
